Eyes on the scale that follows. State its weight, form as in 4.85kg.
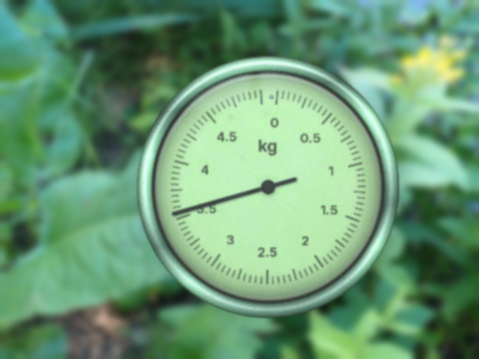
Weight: 3.55kg
